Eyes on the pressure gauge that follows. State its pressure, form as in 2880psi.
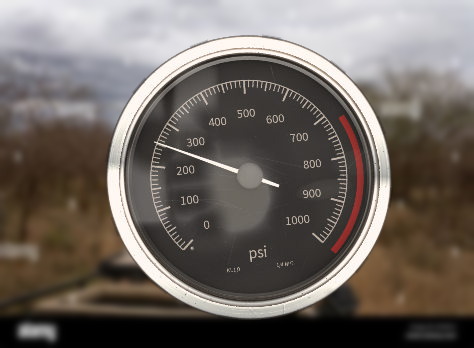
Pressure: 250psi
